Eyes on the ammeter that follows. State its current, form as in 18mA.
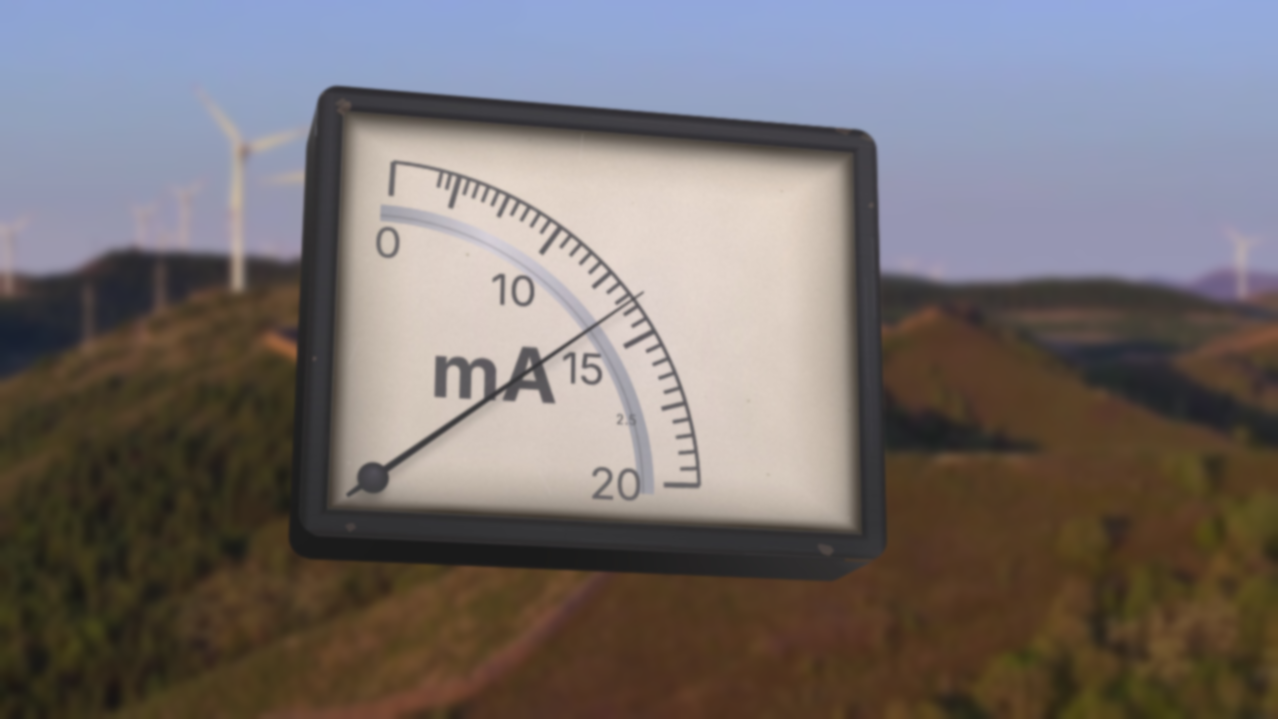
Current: 13.75mA
